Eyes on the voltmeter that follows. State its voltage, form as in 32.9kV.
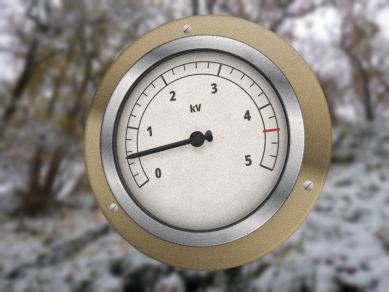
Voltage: 0.5kV
